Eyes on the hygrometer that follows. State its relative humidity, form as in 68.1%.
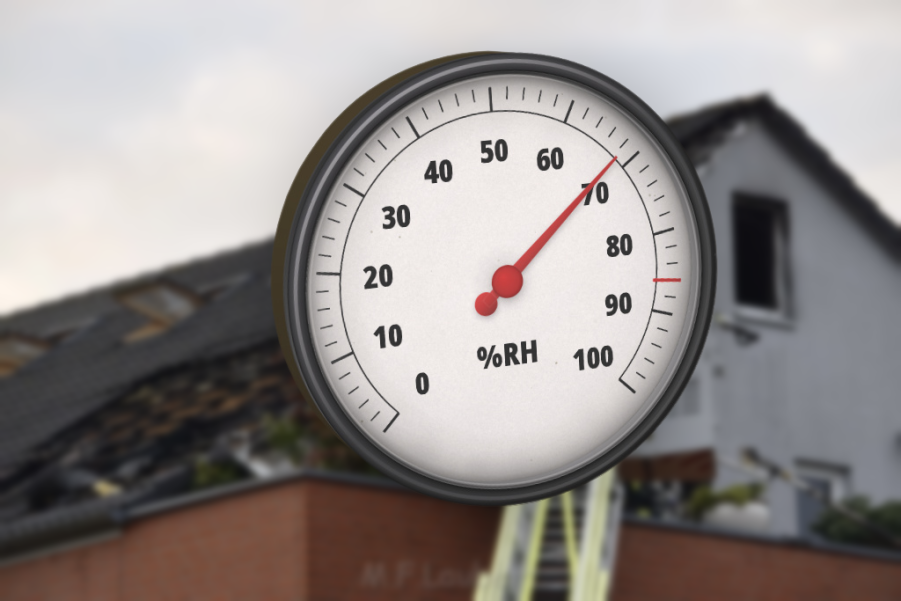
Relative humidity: 68%
